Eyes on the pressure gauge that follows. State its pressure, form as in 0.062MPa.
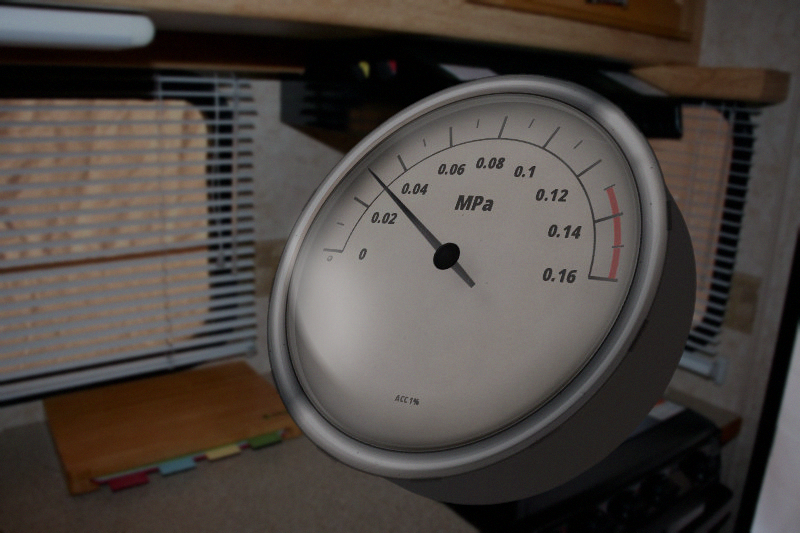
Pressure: 0.03MPa
